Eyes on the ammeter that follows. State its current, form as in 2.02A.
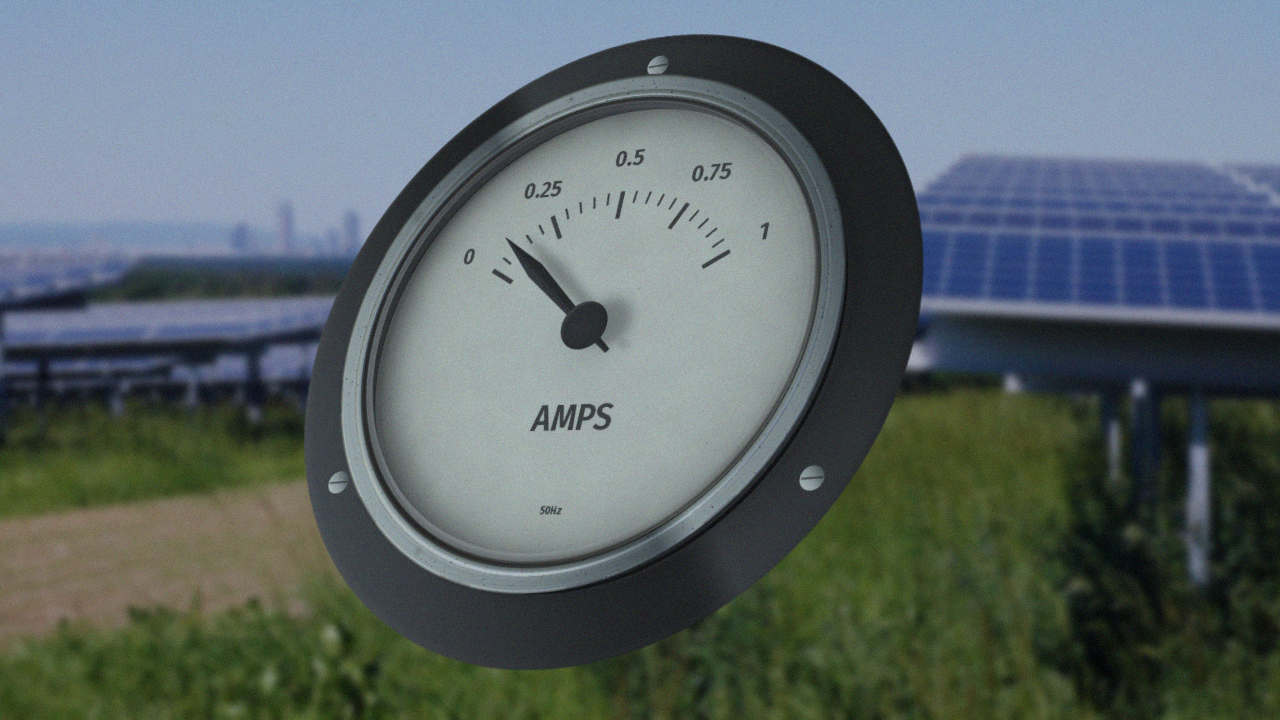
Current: 0.1A
